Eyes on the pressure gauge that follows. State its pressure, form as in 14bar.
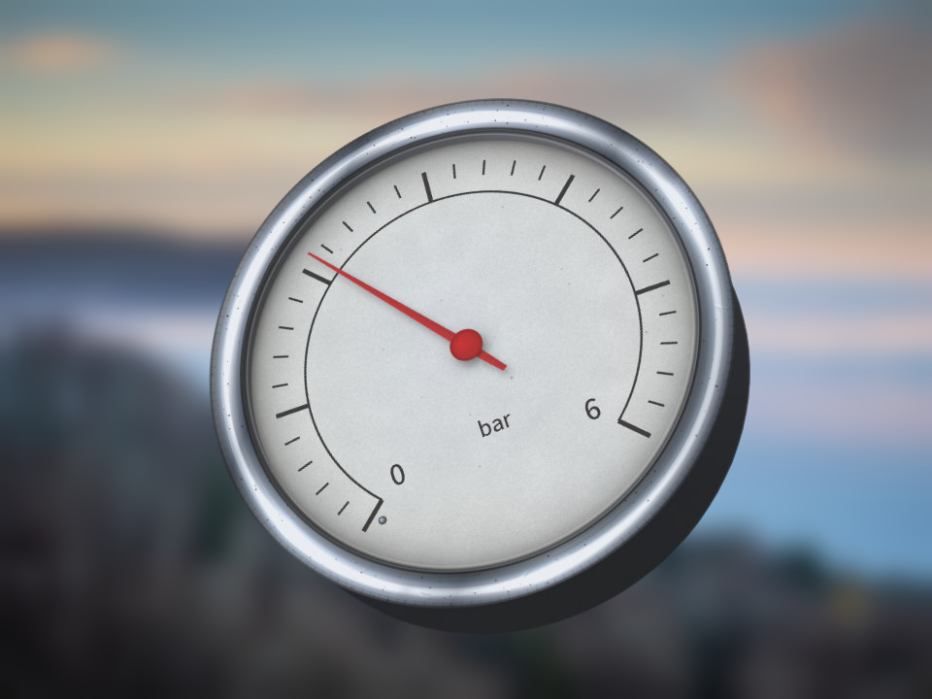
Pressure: 2.1bar
